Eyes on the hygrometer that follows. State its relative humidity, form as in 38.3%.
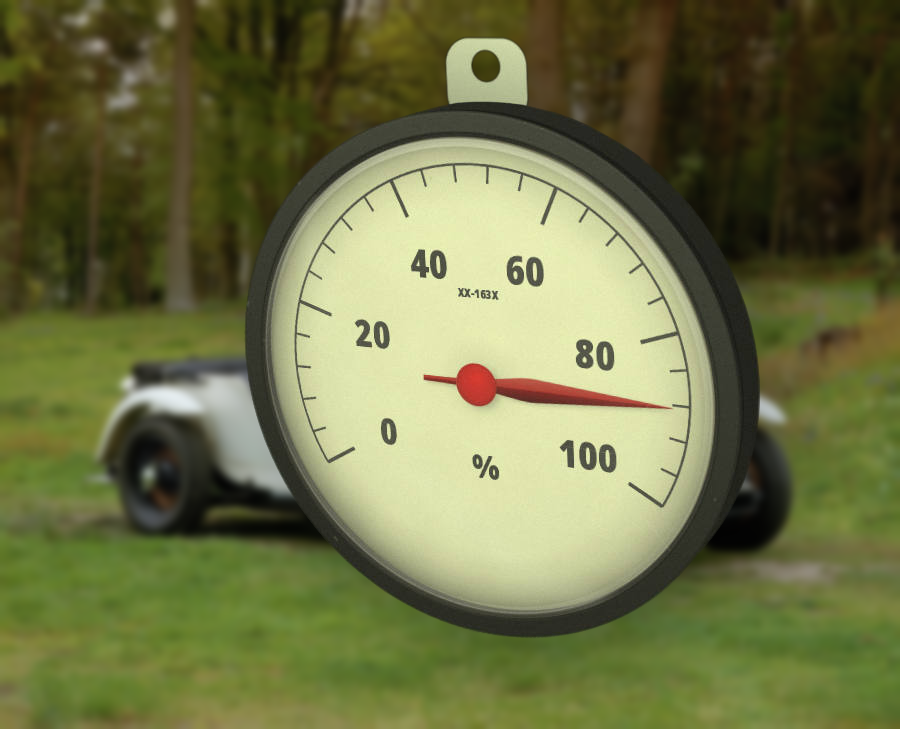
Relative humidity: 88%
